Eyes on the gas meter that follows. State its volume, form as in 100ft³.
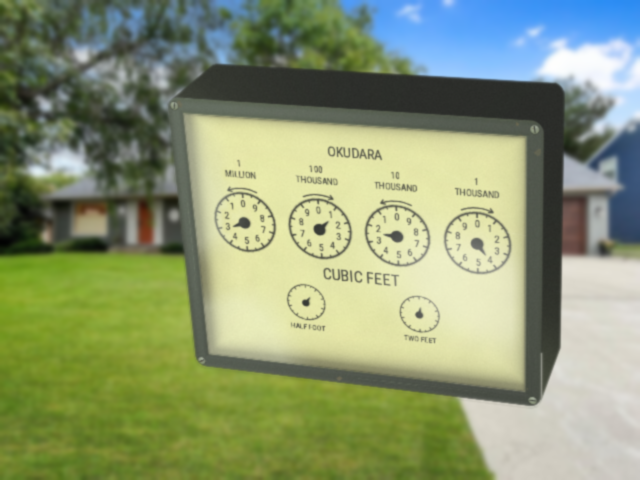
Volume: 312400ft³
